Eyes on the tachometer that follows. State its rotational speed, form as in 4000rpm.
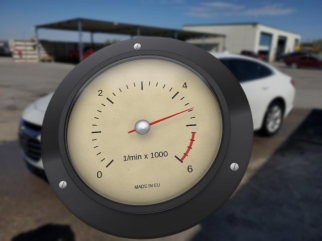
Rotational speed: 4600rpm
